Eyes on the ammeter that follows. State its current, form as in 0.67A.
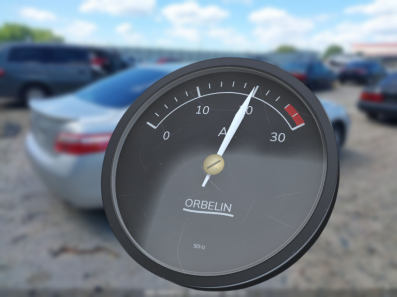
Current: 20A
